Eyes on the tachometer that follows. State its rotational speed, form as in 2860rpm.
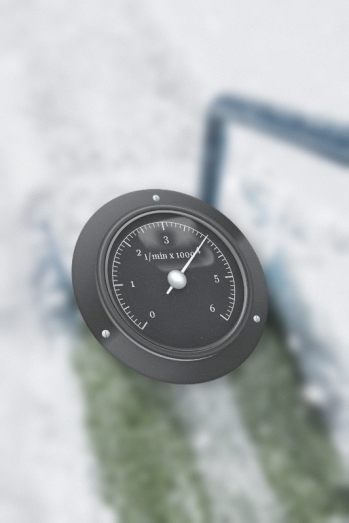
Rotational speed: 4000rpm
